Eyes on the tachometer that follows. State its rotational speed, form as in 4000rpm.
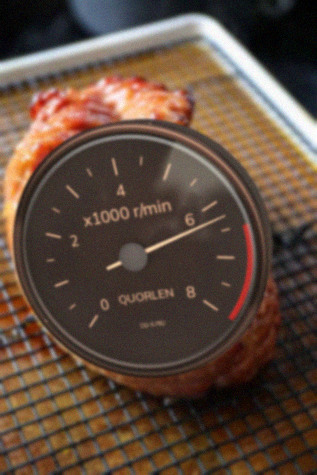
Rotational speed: 6250rpm
